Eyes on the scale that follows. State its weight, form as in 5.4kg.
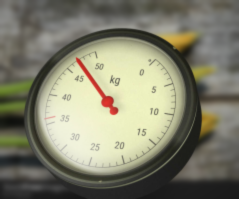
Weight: 47kg
